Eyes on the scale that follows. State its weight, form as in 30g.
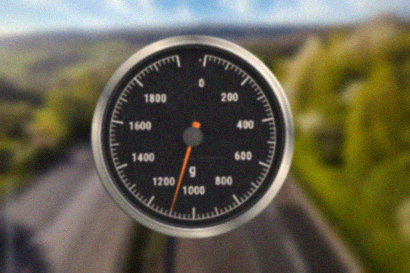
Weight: 1100g
